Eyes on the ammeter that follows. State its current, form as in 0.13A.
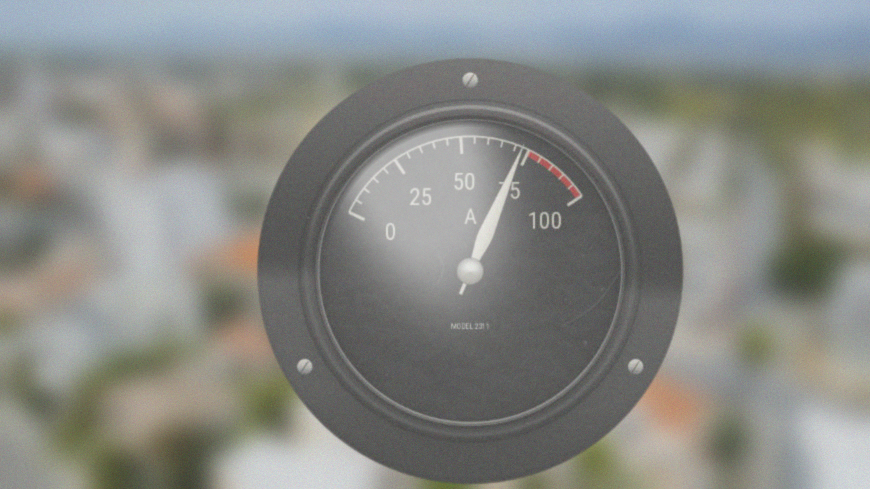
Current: 72.5A
